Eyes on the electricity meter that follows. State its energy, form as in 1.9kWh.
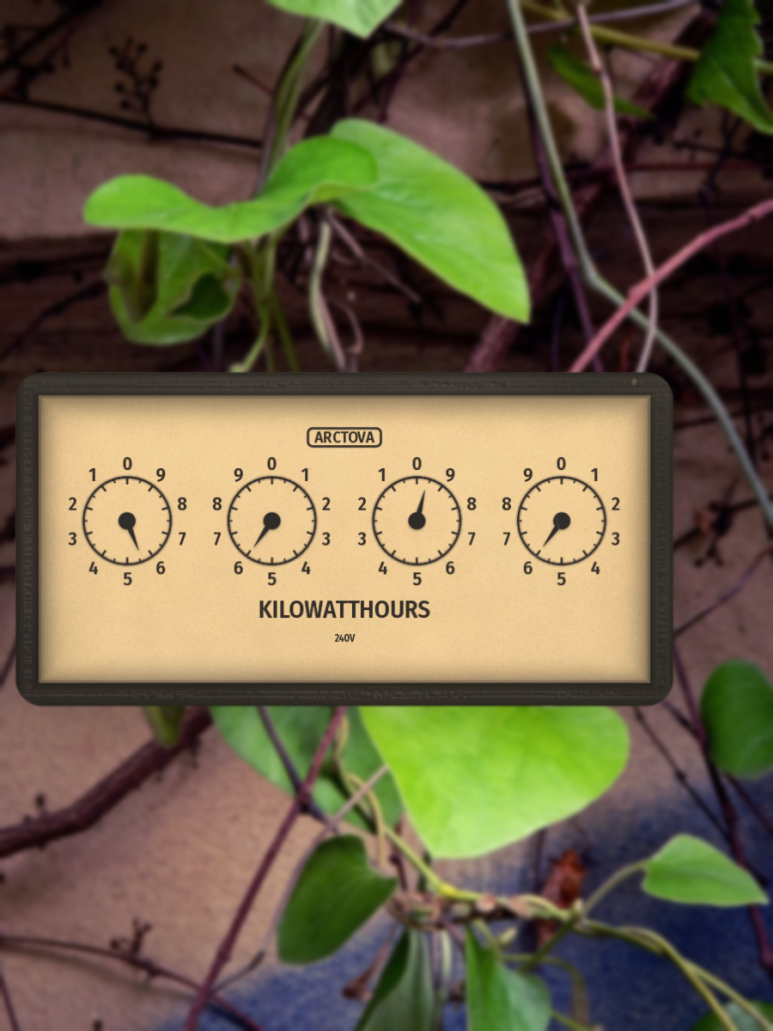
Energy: 5596kWh
